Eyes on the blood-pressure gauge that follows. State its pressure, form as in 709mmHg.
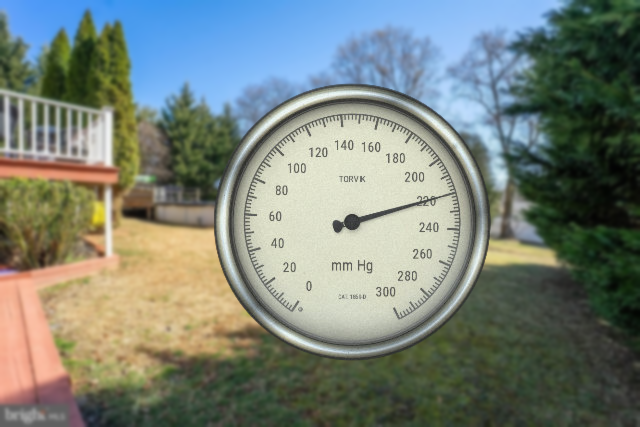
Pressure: 220mmHg
